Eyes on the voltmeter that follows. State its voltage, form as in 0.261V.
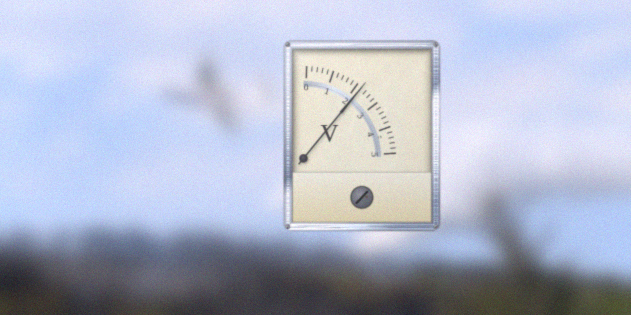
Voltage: 2.2V
